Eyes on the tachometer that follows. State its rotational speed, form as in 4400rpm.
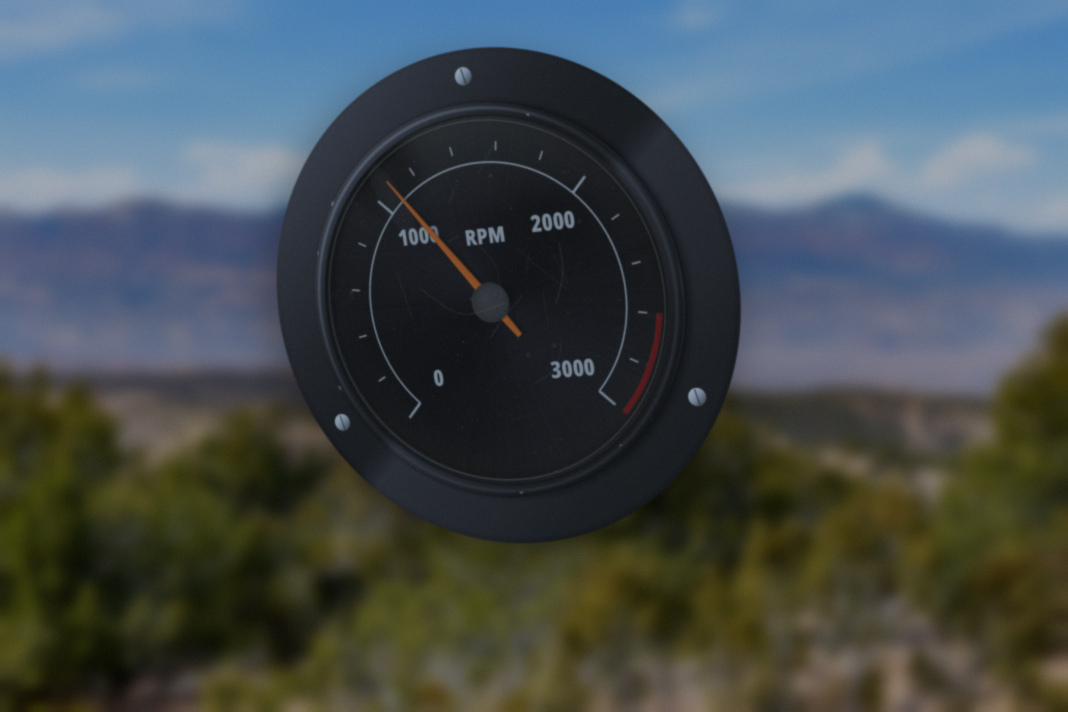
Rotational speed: 1100rpm
